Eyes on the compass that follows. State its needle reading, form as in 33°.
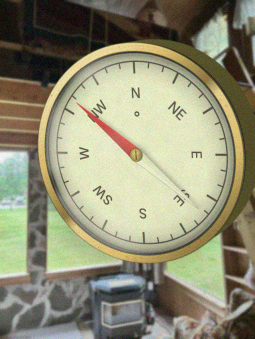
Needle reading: 310°
